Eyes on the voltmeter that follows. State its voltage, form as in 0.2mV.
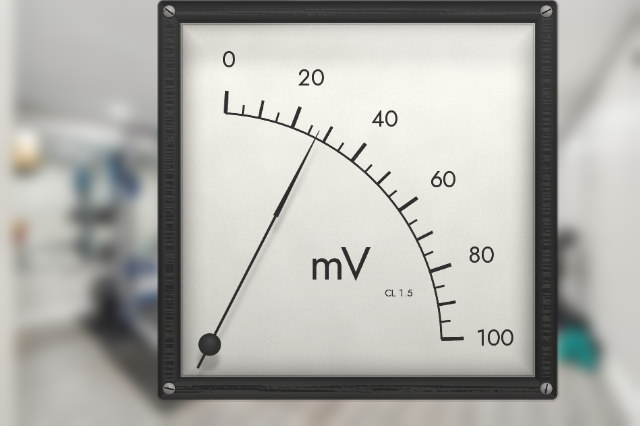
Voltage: 27.5mV
